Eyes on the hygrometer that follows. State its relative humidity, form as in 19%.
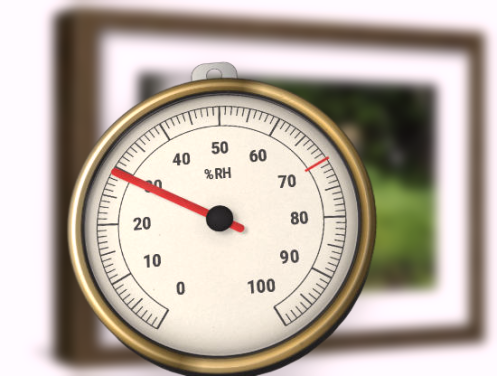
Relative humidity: 29%
